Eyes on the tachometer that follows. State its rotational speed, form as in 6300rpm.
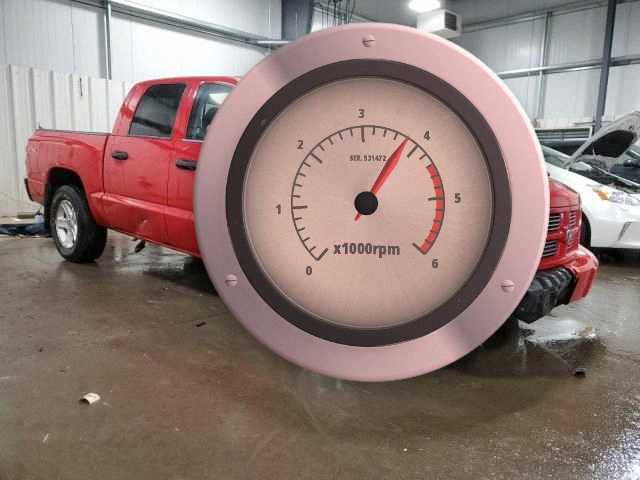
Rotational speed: 3800rpm
